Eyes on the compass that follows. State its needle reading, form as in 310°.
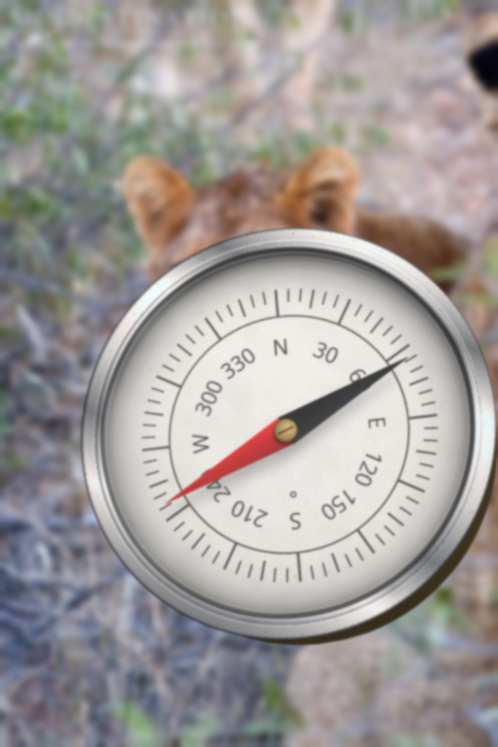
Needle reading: 245°
